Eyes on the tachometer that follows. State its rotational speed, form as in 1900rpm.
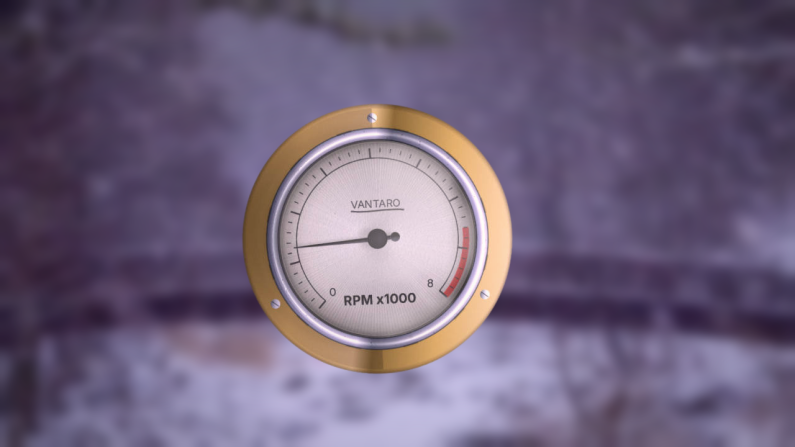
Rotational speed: 1300rpm
